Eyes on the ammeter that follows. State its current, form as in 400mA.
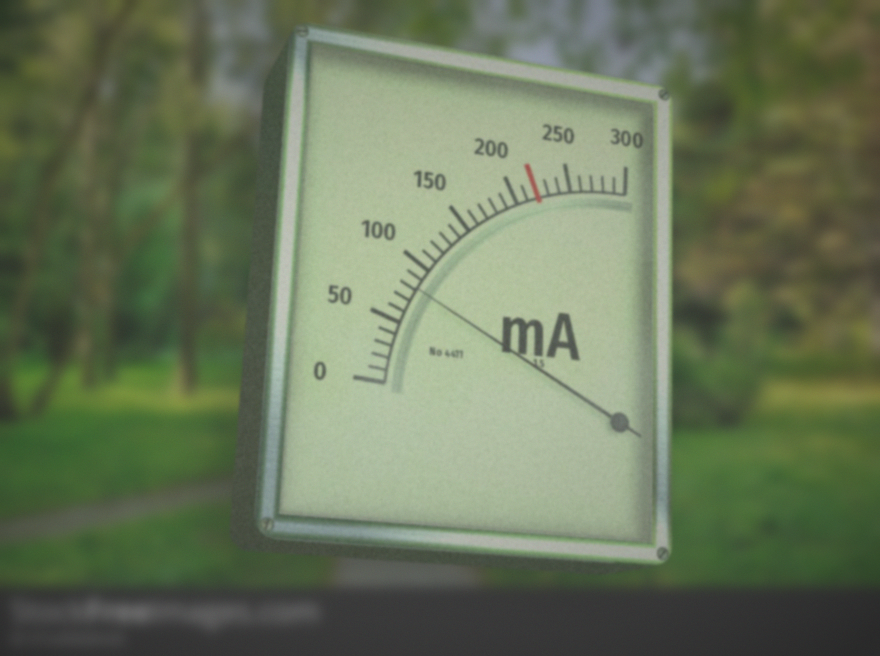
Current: 80mA
